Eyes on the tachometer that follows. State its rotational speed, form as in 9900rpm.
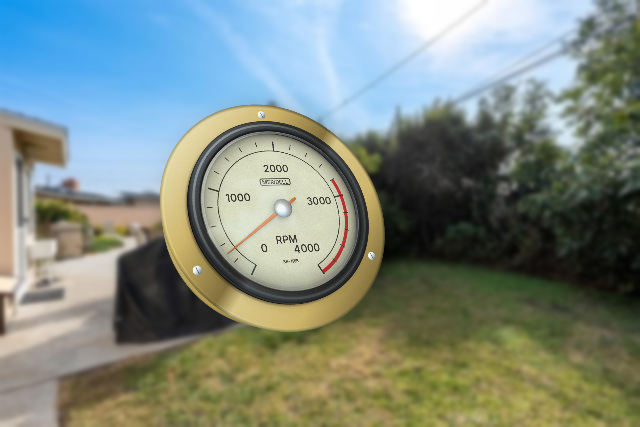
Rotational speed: 300rpm
